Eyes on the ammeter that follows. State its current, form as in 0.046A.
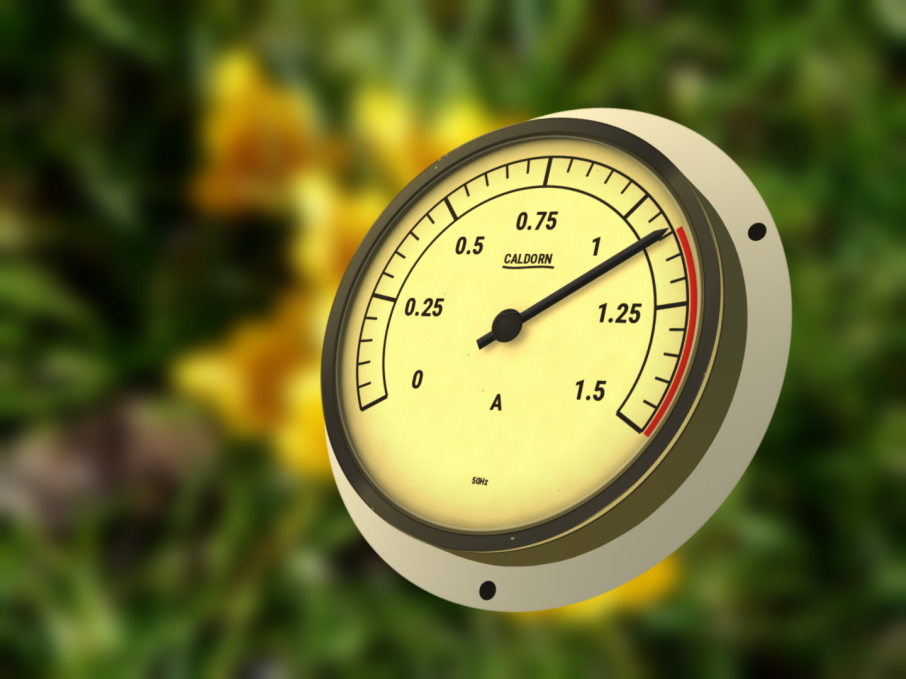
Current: 1.1A
